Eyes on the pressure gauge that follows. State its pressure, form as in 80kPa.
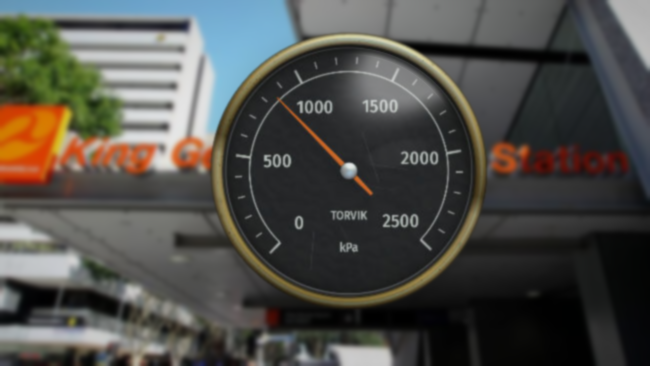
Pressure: 850kPa
